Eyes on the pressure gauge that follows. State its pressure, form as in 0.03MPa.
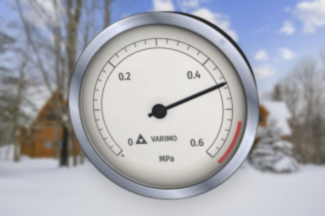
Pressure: 0.45MPa
